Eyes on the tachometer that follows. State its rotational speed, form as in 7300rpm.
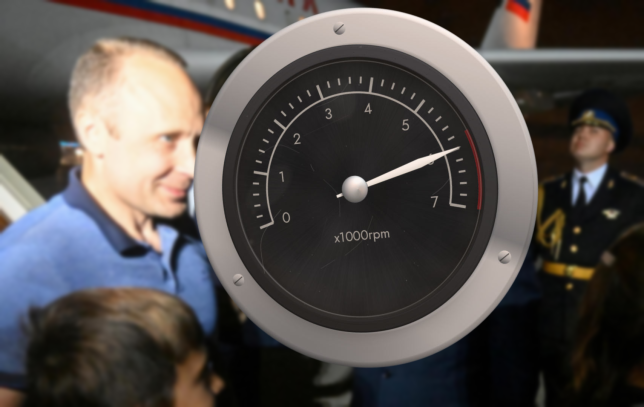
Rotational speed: 6000rpm
